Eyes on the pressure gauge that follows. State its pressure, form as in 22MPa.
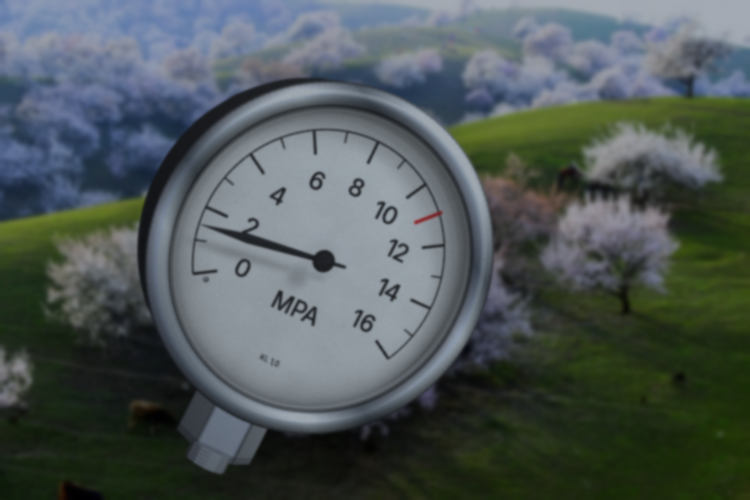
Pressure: 1.5MPa
